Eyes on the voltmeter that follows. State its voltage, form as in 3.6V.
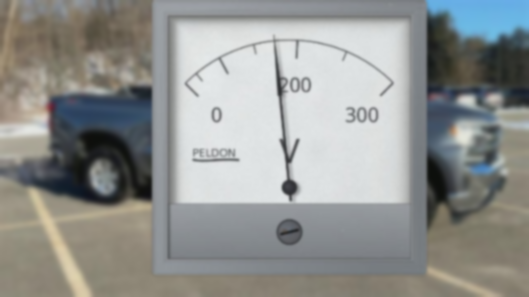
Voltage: 175V
